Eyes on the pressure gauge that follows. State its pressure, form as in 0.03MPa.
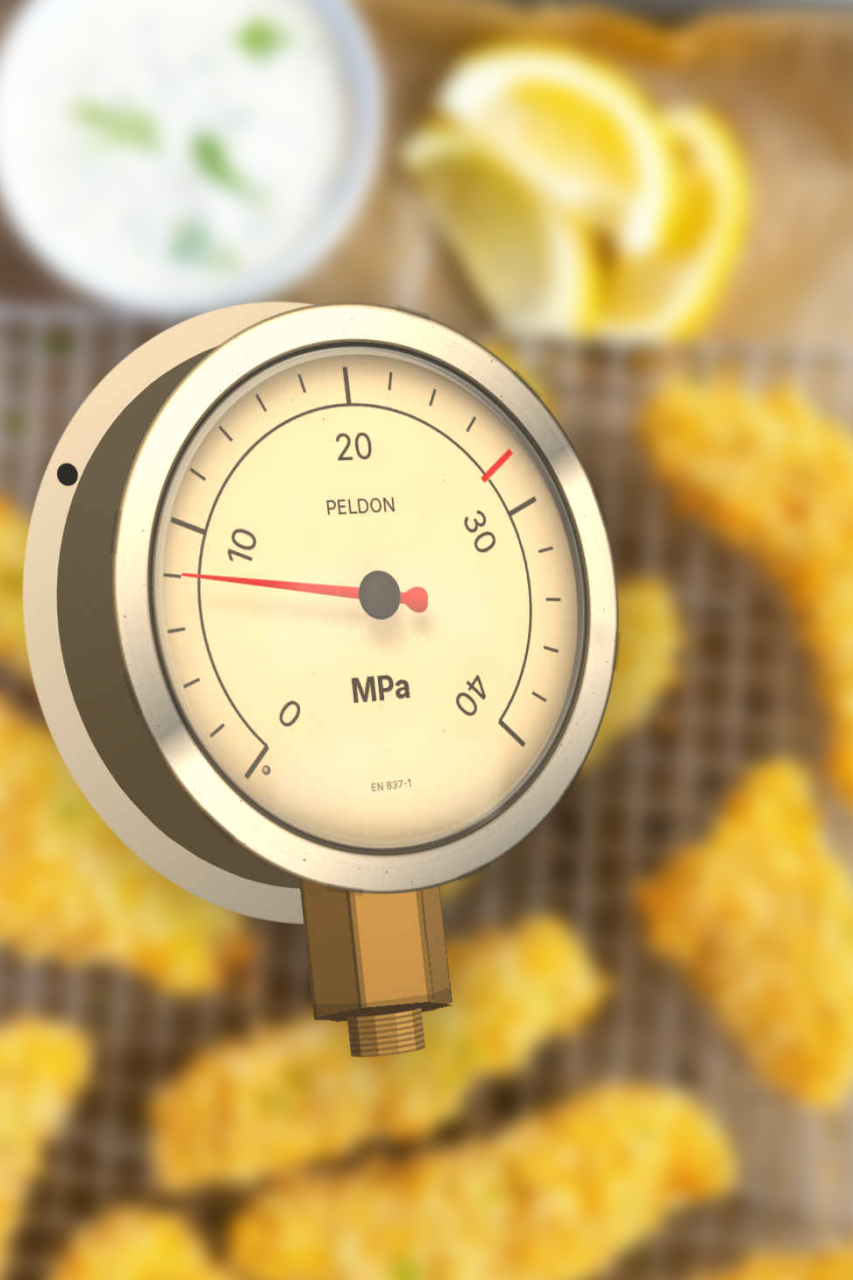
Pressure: 8MPa
